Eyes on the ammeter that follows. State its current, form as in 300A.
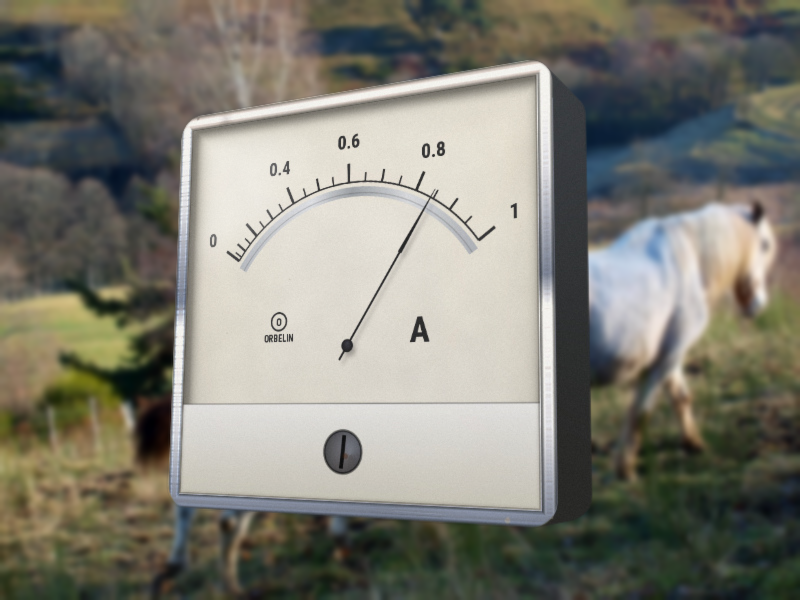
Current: 0.85A
